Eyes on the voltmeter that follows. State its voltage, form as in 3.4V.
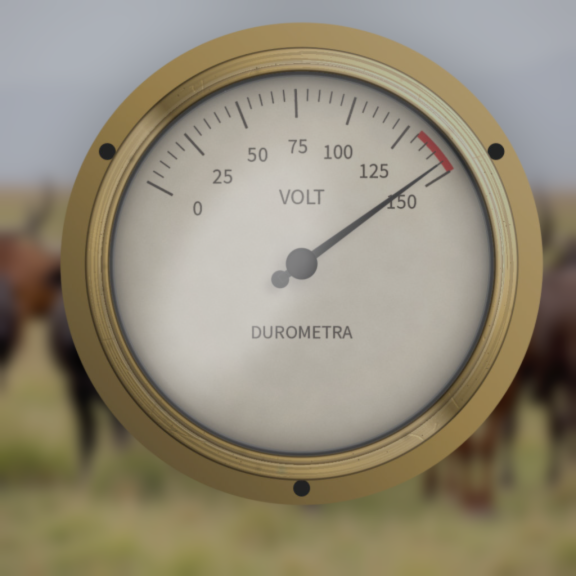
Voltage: 145V
